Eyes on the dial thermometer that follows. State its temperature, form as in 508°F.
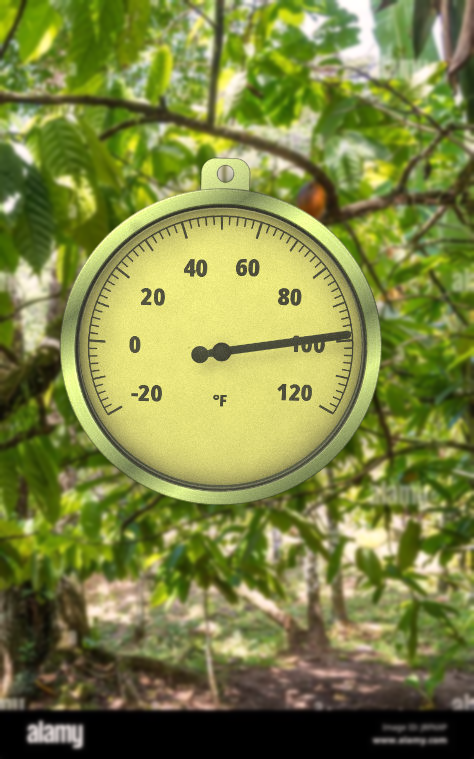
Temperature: 98°F
